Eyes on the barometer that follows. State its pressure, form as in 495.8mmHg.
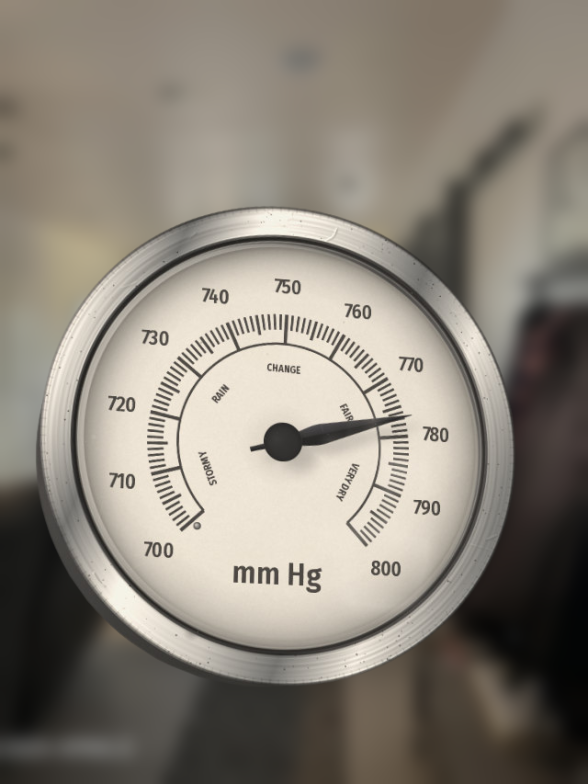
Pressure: 777mmHg
